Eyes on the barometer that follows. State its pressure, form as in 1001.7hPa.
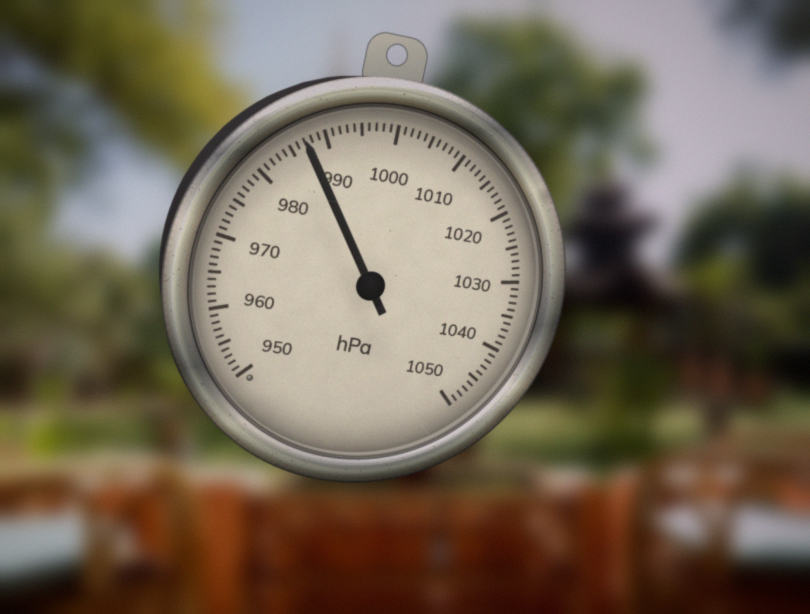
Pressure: 987hPa
